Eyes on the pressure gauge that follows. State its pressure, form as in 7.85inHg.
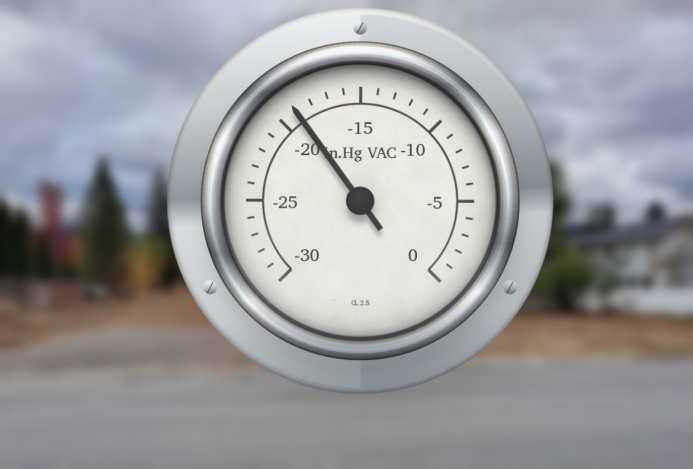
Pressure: -19inHg
